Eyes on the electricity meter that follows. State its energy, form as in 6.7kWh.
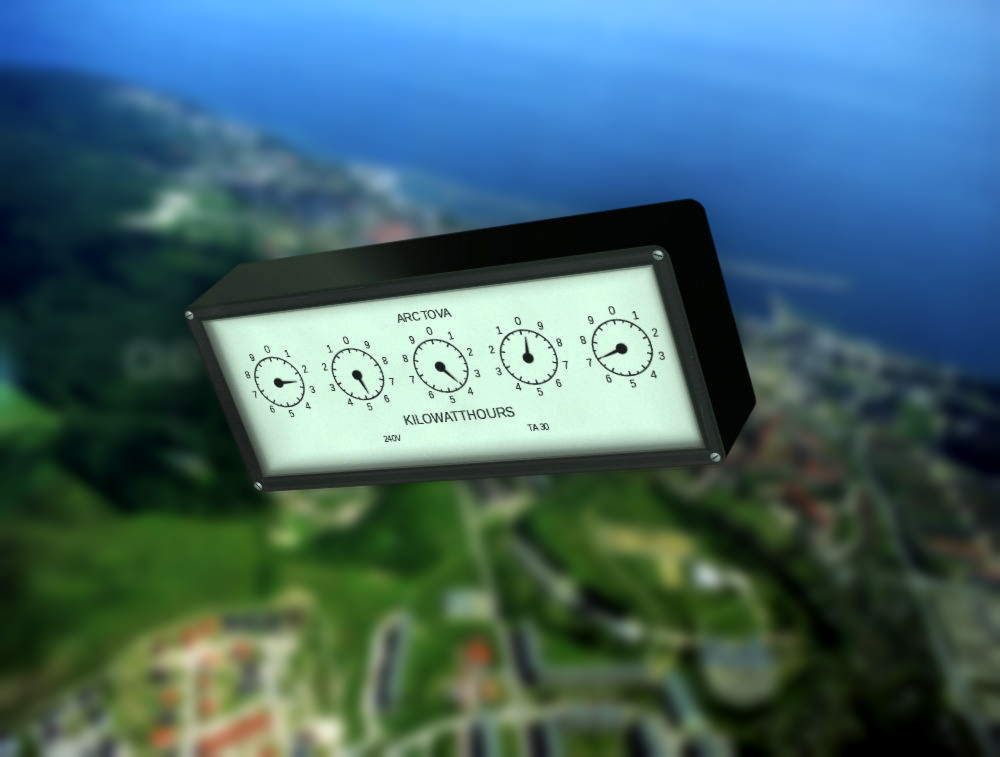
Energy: 25397kWh
